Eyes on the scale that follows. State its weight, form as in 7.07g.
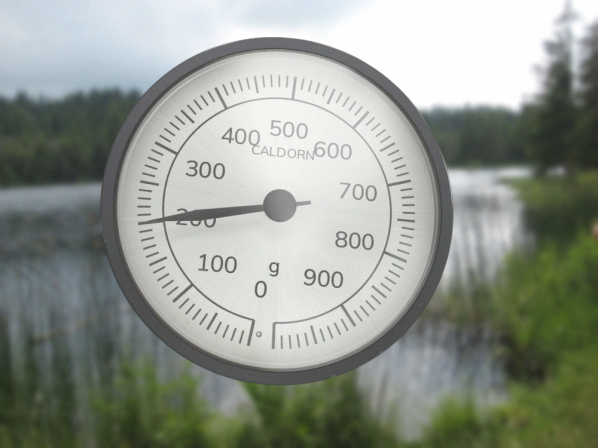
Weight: 200g
